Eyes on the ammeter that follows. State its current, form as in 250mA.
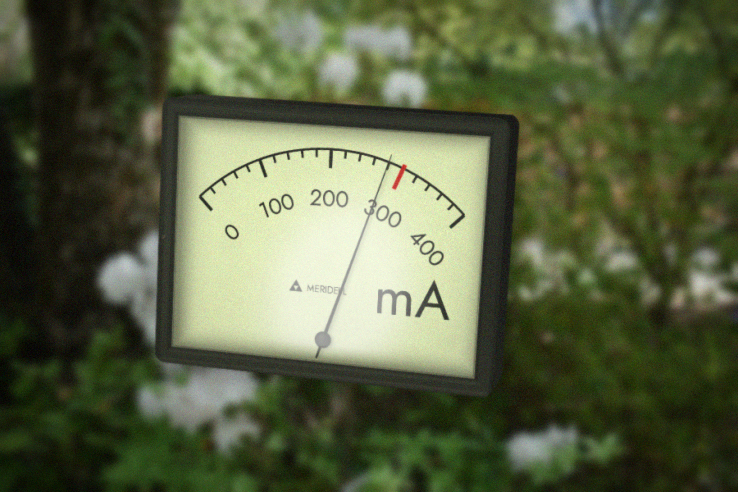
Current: 280mA
